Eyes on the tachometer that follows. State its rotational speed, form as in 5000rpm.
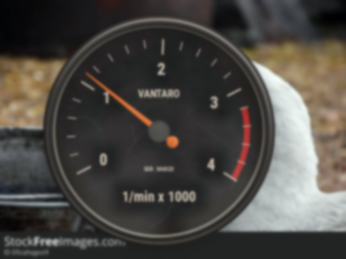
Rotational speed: 1100rpm
